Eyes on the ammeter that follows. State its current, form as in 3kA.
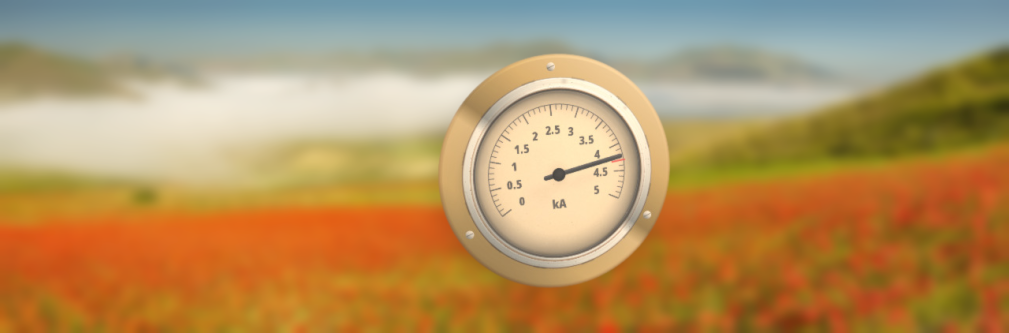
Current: 4.2kA
